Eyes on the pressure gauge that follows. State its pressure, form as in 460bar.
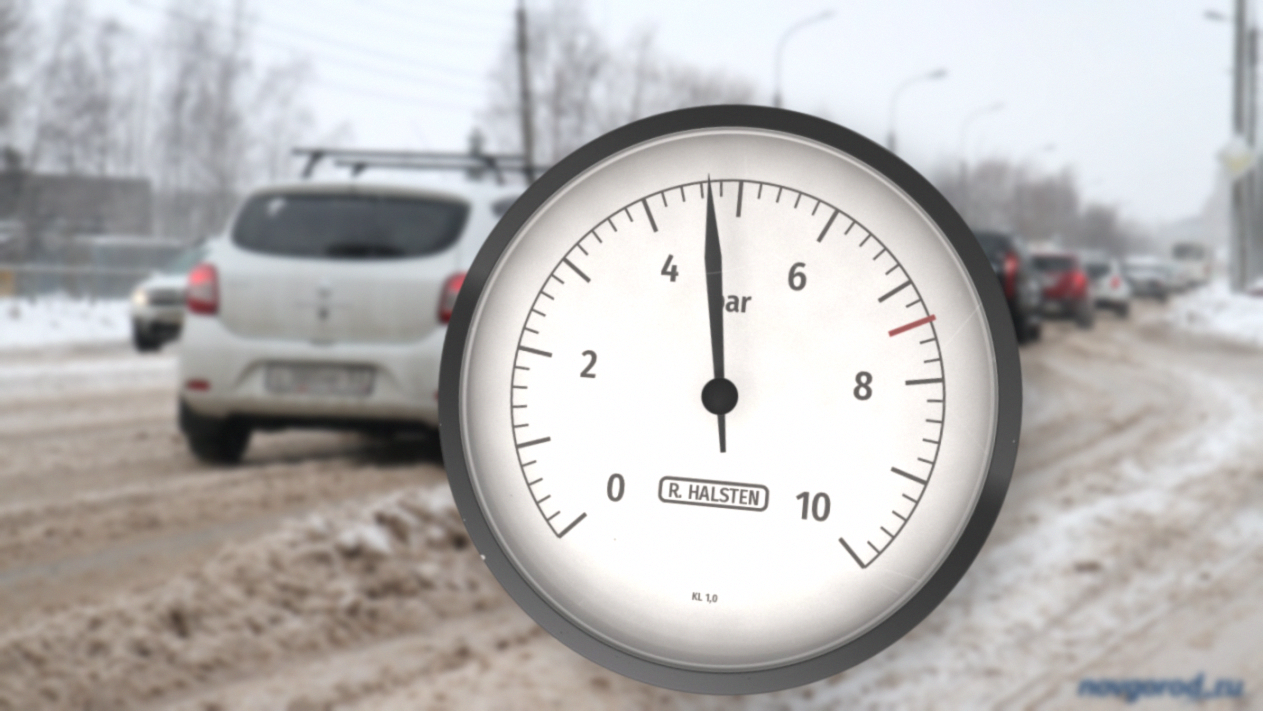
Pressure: 4.7bar
